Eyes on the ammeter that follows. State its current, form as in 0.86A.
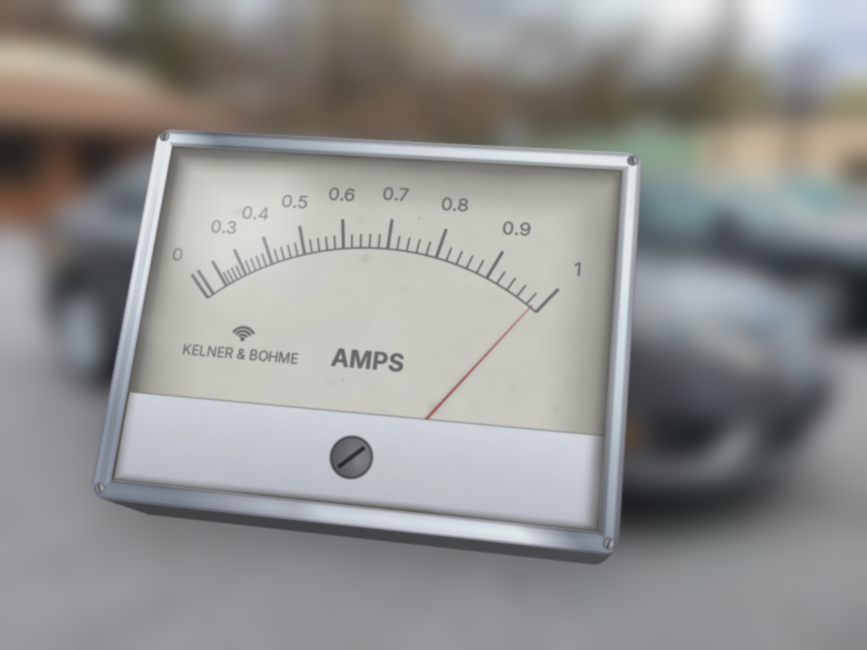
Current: 0.99A
